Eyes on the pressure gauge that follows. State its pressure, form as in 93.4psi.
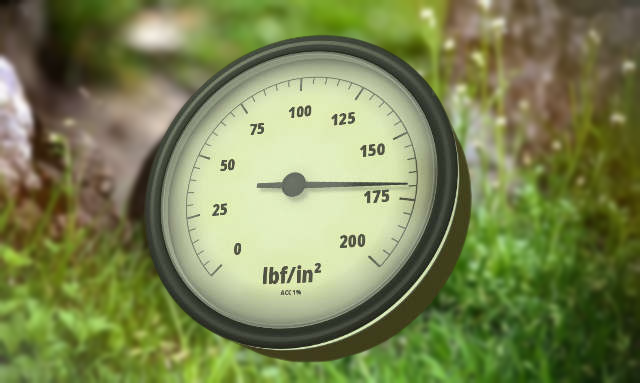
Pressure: 170psi
